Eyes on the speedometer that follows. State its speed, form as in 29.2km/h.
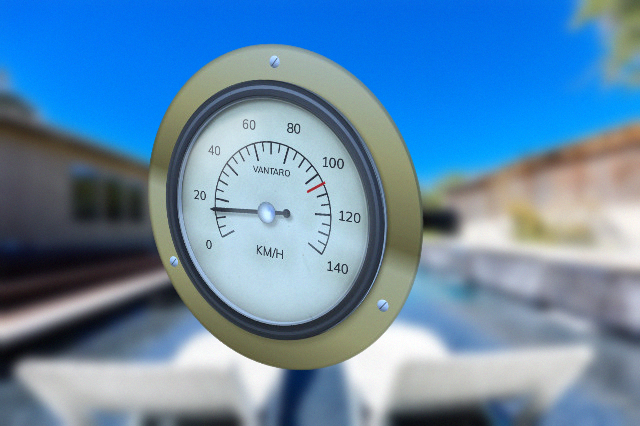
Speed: 15km/h
